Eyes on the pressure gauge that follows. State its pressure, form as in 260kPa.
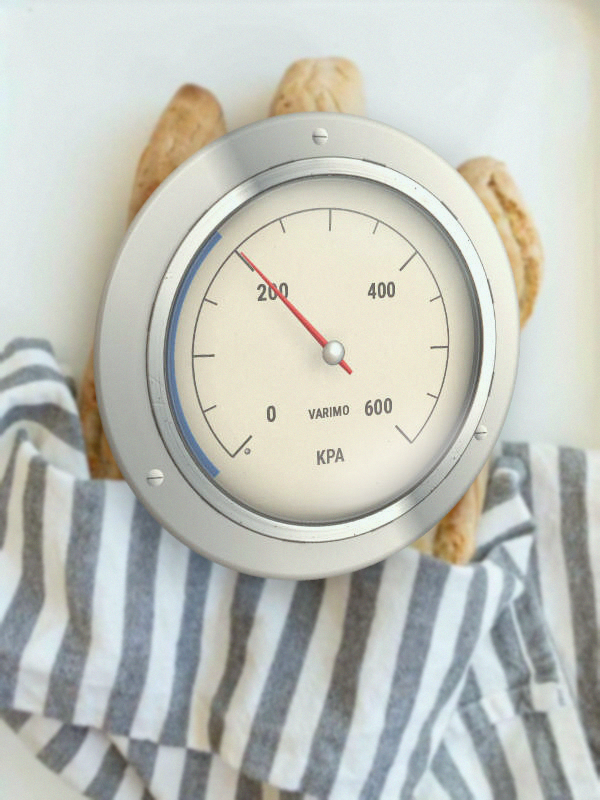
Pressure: 200kPa
